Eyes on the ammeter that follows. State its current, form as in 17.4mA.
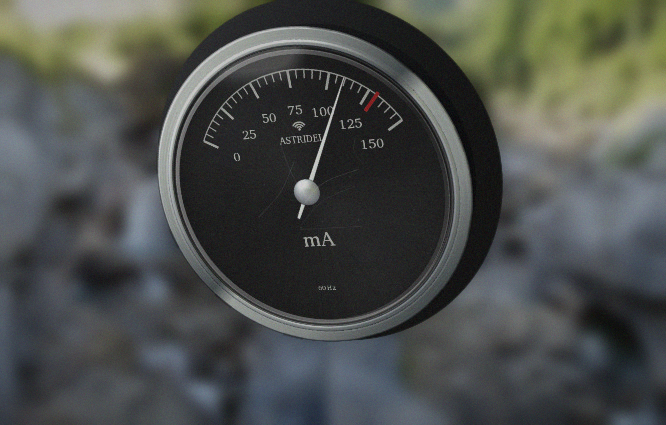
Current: 110mA
